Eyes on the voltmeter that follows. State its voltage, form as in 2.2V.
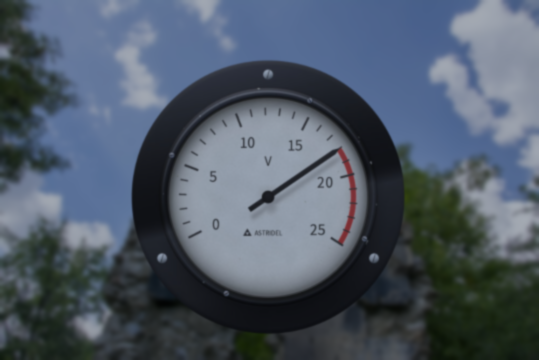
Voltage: 18V
